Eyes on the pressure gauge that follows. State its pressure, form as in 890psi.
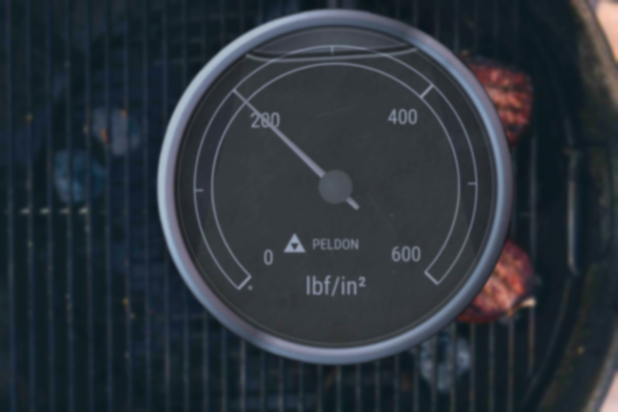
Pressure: 200psi
